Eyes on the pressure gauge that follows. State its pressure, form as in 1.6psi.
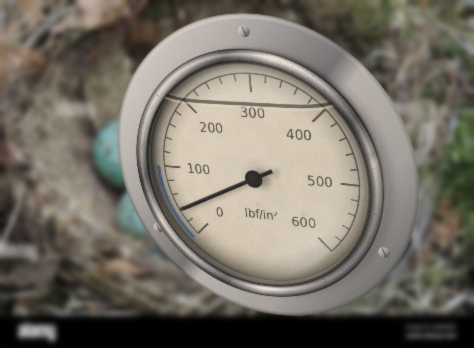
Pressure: 40psi
